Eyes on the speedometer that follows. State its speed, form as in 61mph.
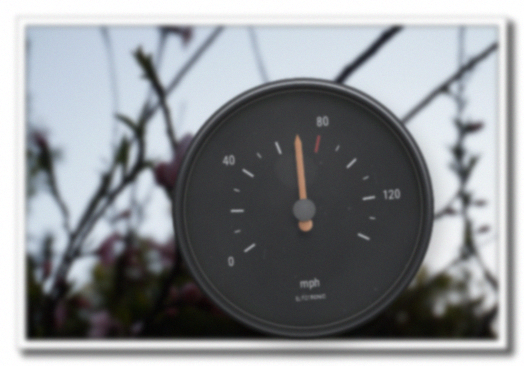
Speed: 70mph
